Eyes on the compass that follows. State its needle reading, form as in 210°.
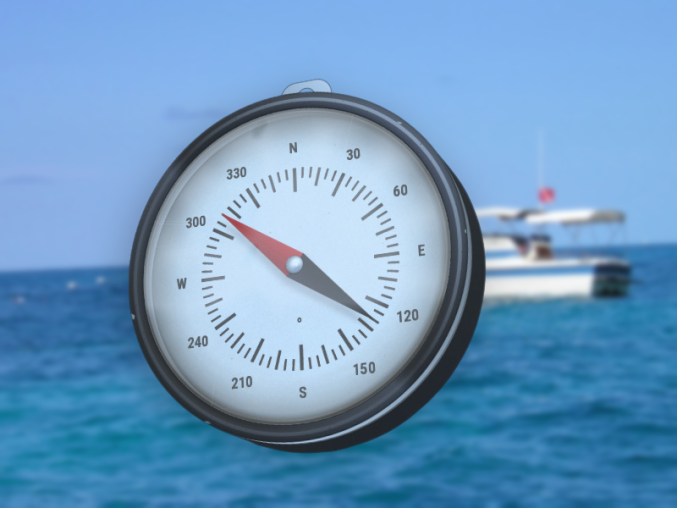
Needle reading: 310°
